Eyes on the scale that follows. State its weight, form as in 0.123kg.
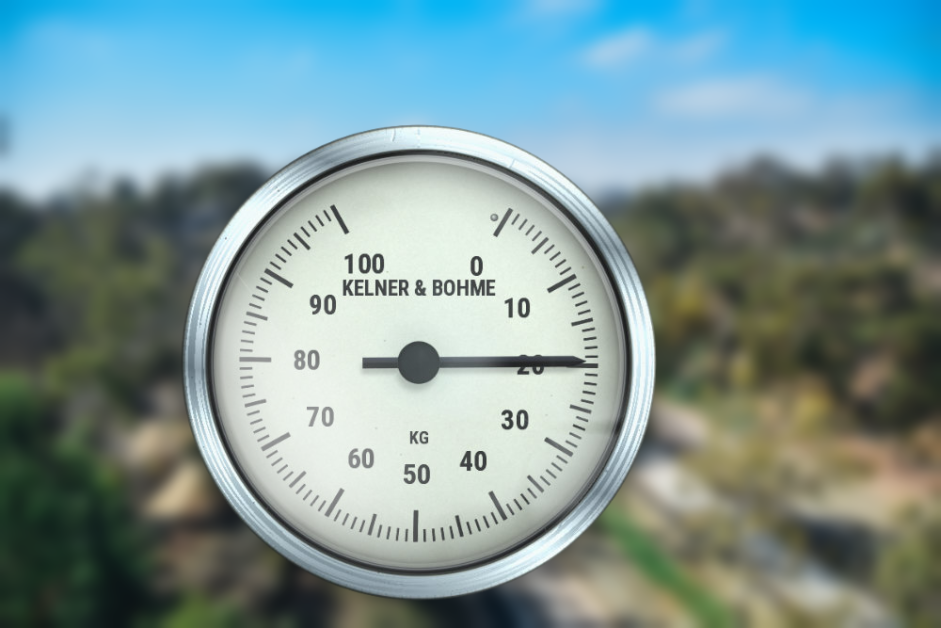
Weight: 19.5kg
